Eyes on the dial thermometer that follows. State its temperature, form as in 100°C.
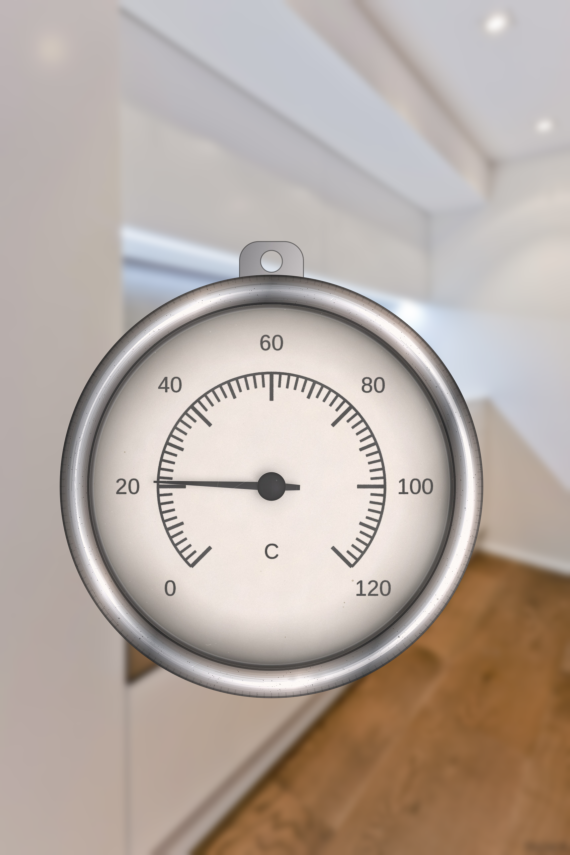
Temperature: 21°C
